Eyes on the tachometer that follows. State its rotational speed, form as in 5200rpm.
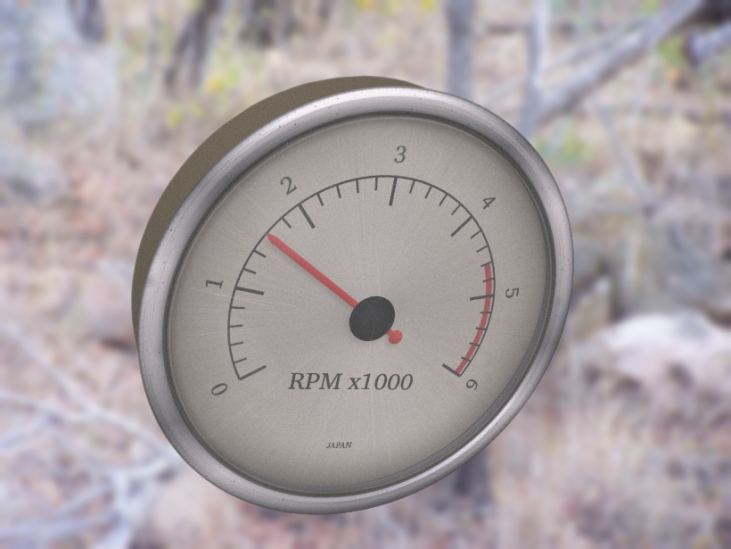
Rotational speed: 1600rpm
